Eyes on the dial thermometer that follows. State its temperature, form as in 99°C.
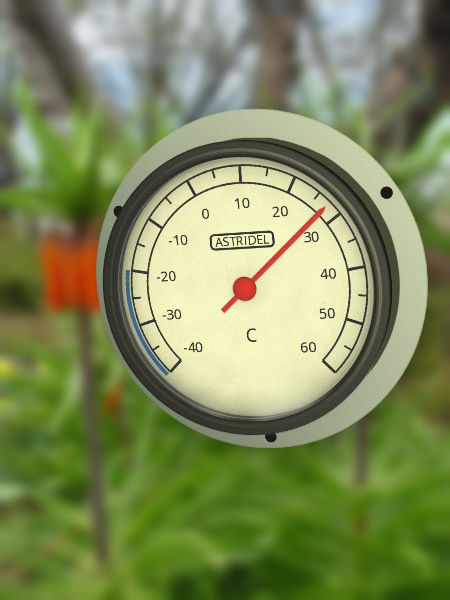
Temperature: 27.5°C
